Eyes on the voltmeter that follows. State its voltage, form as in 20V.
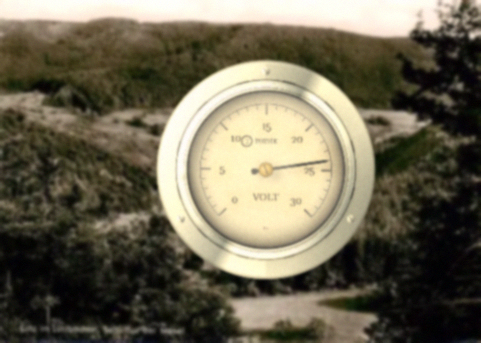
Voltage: 24V
